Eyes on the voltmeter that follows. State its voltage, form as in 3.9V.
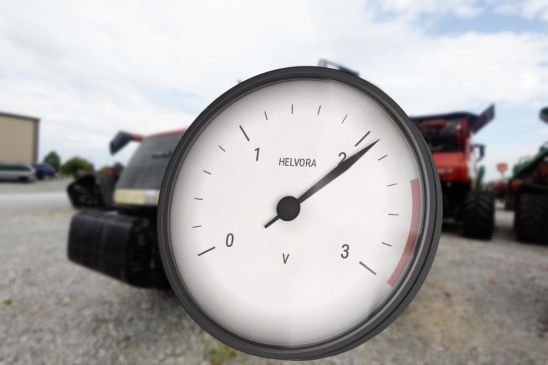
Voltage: 2.1V
